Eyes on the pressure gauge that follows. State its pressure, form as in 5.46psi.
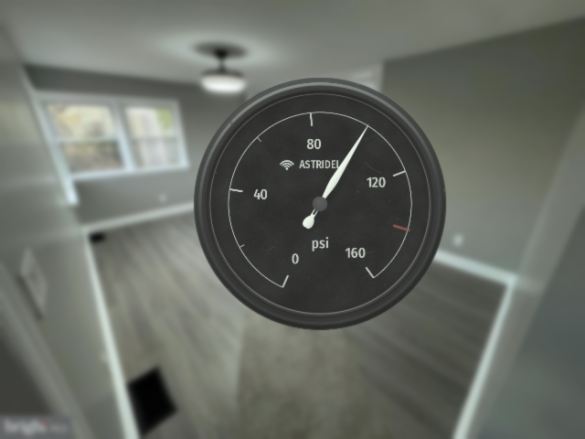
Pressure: 100psi
